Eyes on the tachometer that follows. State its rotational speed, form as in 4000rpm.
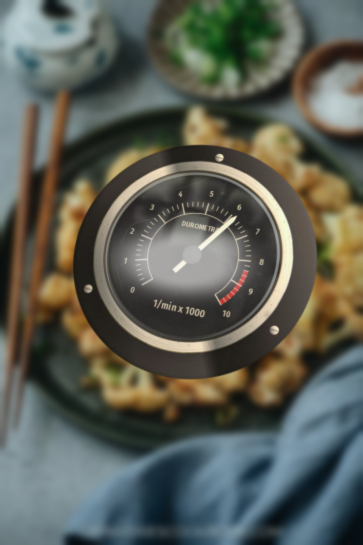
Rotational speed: 6200rpm
